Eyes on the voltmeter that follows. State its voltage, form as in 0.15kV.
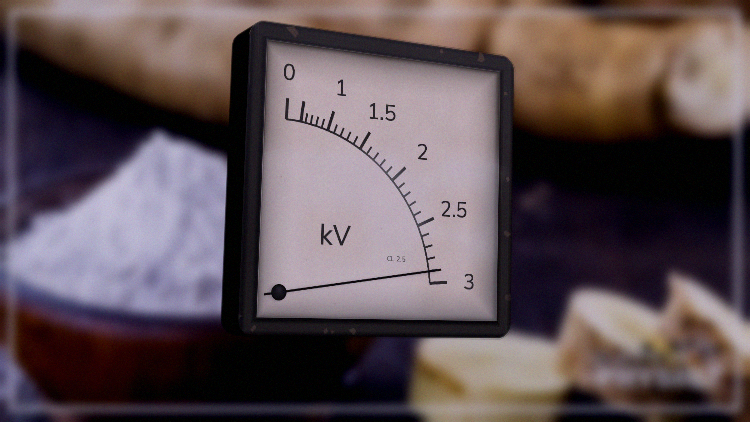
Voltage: 2.9kV
